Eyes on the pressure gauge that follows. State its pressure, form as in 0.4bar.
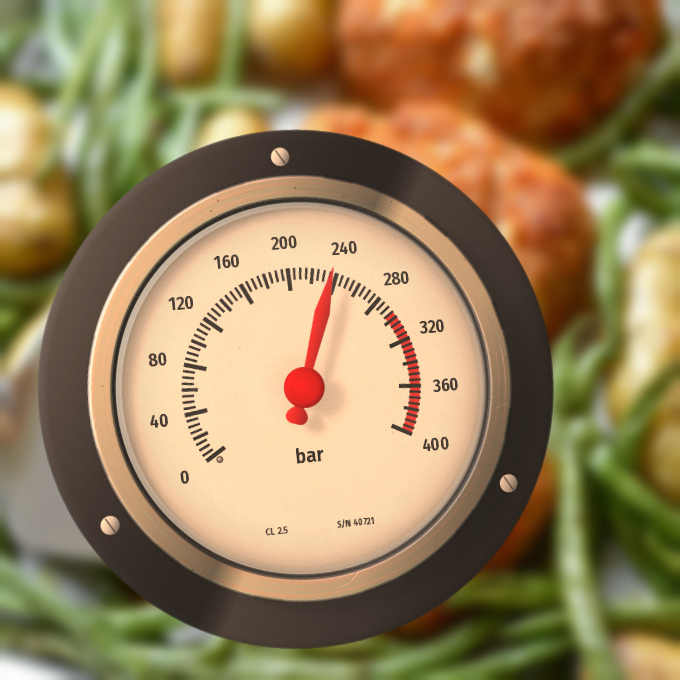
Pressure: 235bar
